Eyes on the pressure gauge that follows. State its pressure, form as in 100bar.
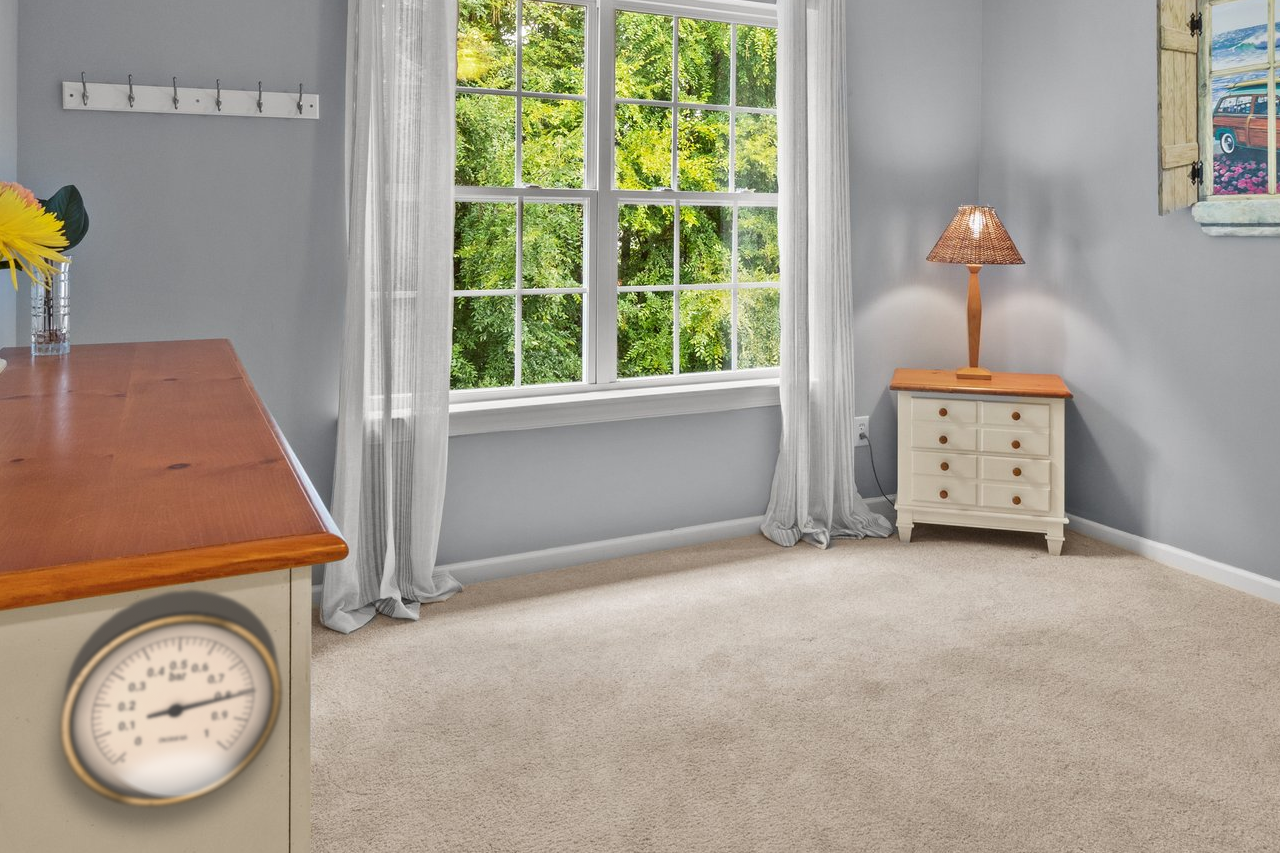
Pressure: 0.8bar
